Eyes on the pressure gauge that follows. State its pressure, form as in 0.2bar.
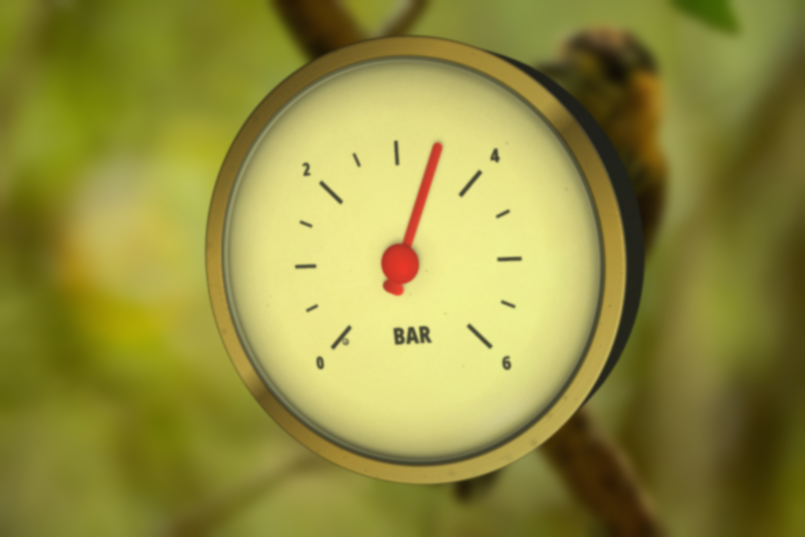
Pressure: 3.5bar
